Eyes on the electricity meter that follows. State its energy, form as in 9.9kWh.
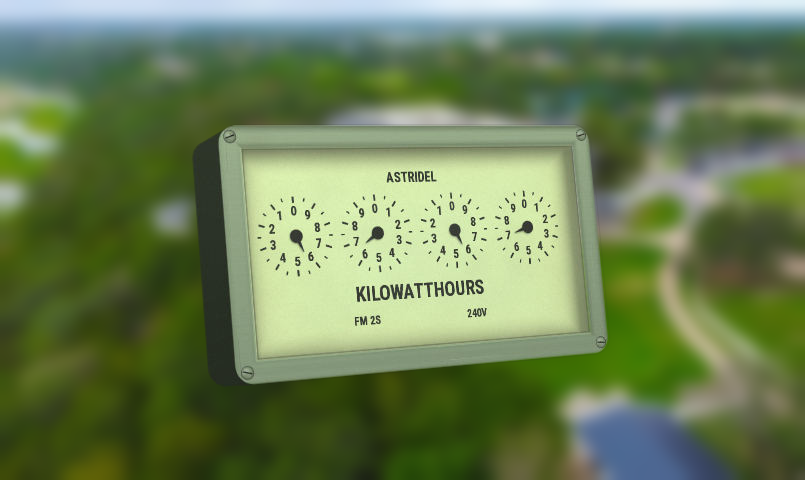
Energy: 5657kWh
